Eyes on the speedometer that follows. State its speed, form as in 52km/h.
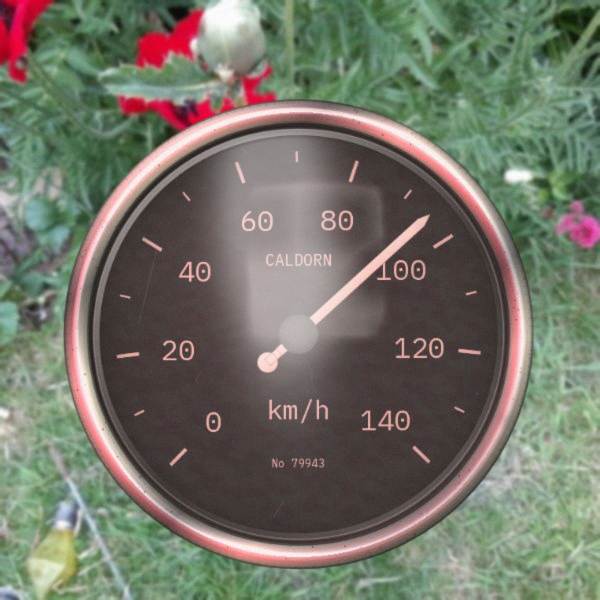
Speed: 95km/h
